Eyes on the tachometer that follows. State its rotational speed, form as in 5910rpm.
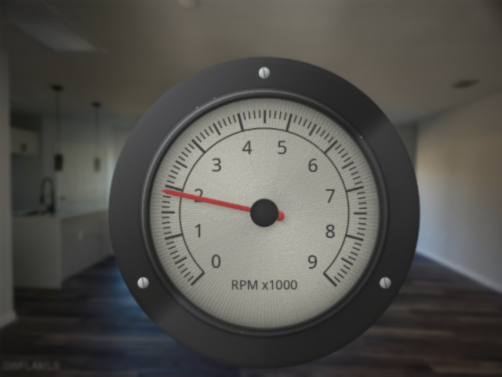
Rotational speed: 1900rpm
